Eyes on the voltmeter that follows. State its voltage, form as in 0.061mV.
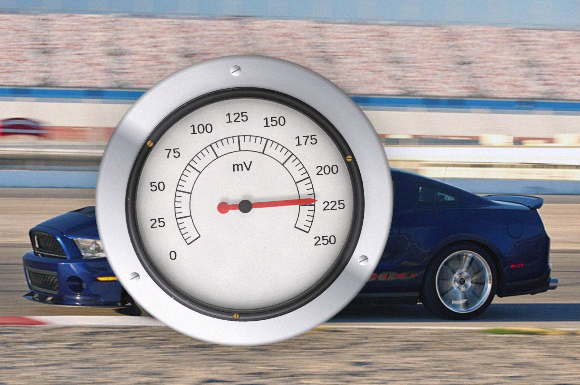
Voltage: 220mV
